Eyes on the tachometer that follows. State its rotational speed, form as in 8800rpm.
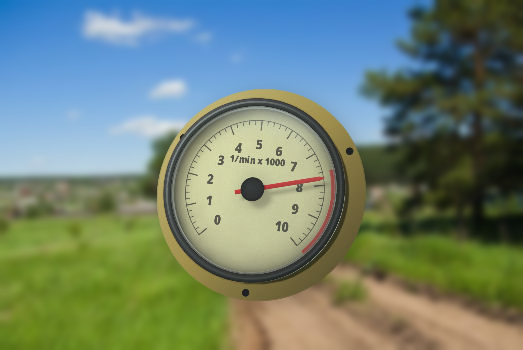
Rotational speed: 7800rpm
